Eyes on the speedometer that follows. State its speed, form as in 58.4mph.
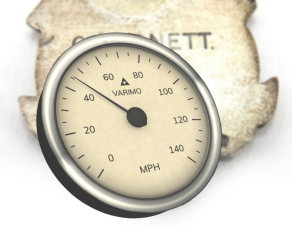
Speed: 45mph
